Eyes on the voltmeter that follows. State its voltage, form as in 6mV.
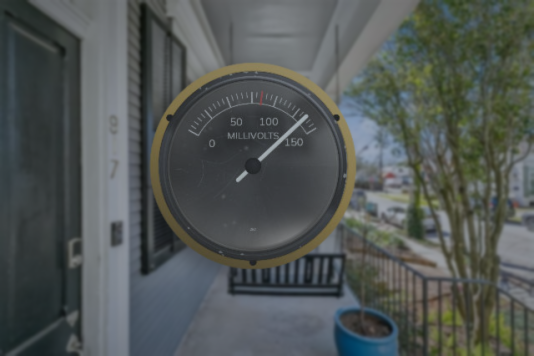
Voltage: 135mV
